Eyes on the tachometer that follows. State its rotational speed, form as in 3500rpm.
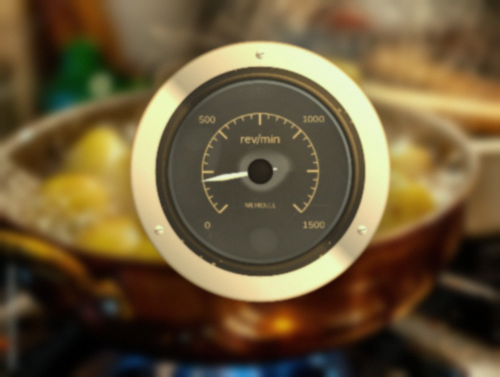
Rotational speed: 200rpm
